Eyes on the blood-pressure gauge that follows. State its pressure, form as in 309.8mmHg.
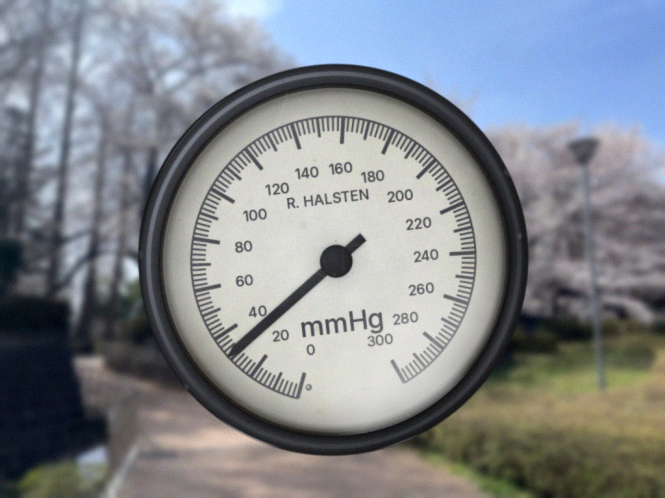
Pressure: 32mmHg
